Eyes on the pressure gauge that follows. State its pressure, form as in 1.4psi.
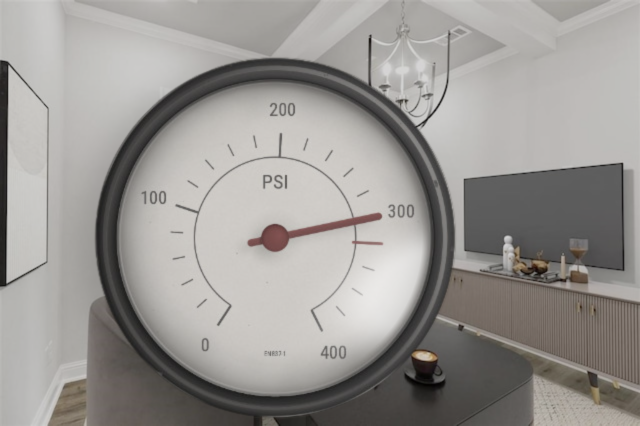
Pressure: 300psi
